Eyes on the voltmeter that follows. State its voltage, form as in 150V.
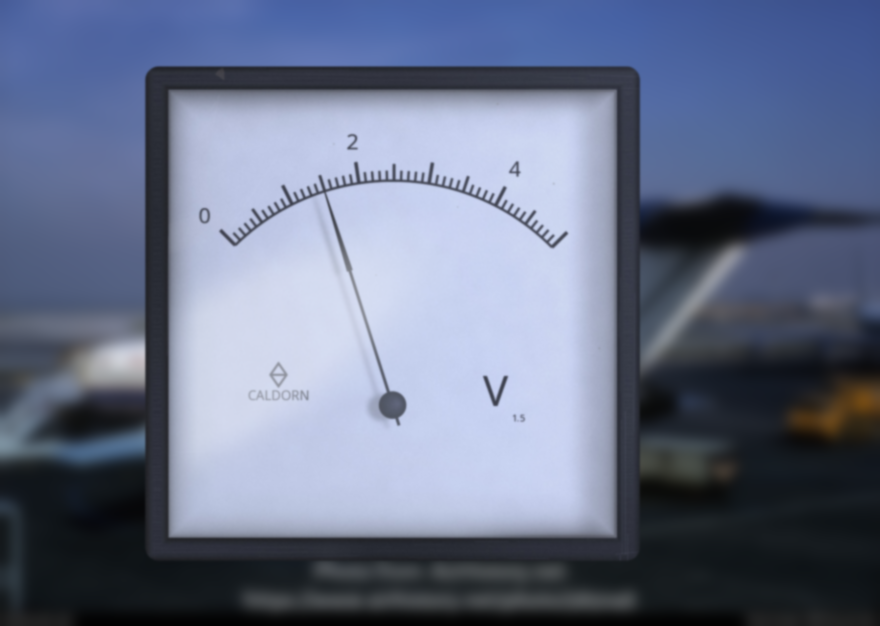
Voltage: 1.5V
